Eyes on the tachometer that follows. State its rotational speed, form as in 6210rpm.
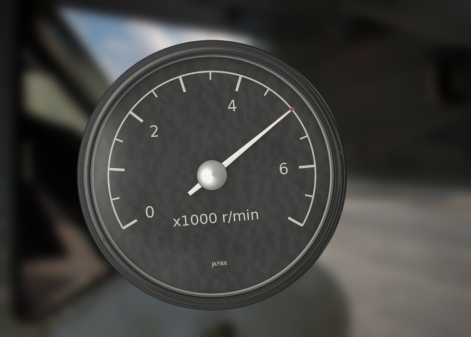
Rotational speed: 5000rpm
